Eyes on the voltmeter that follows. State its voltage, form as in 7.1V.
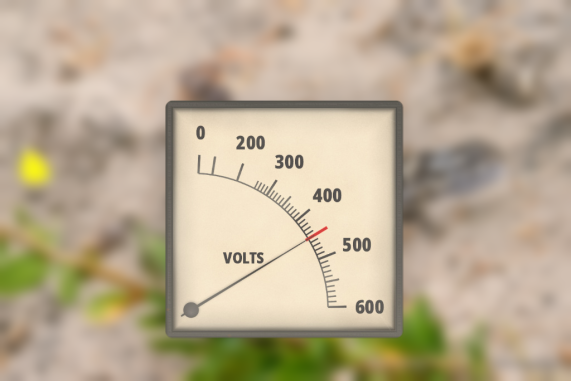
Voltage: 450V
